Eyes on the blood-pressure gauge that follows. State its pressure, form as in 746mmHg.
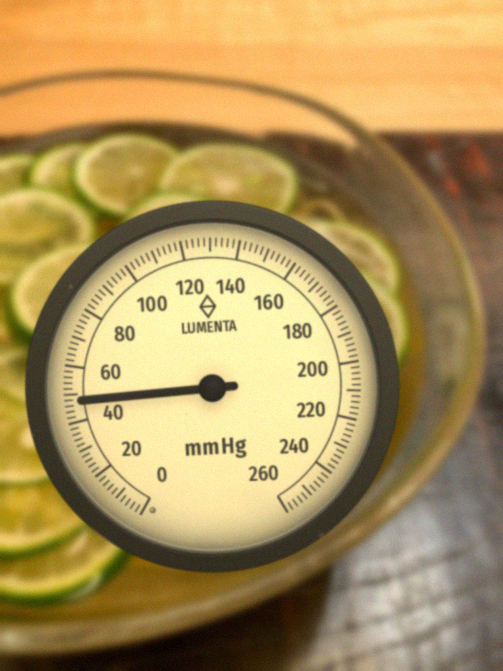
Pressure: 48mmHg
